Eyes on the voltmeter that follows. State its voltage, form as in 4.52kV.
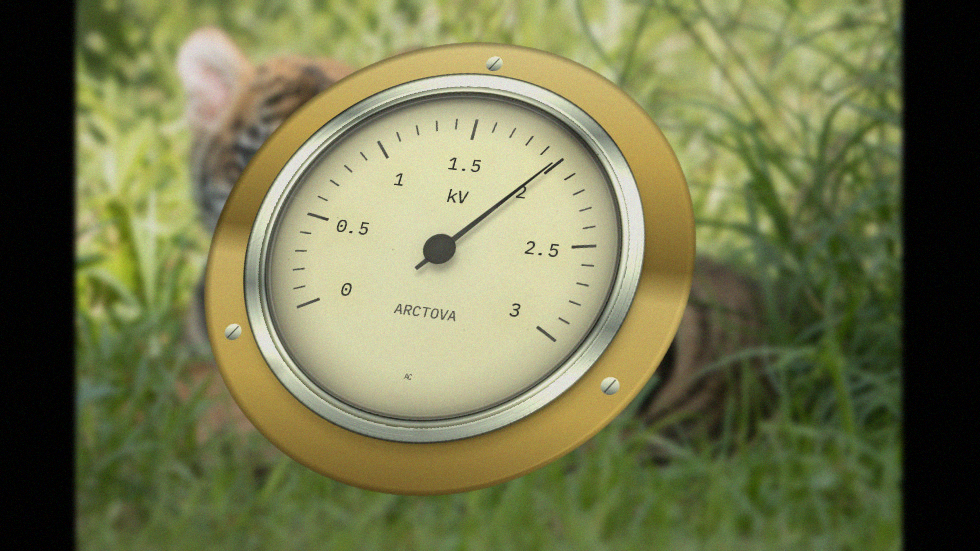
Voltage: 2kV
